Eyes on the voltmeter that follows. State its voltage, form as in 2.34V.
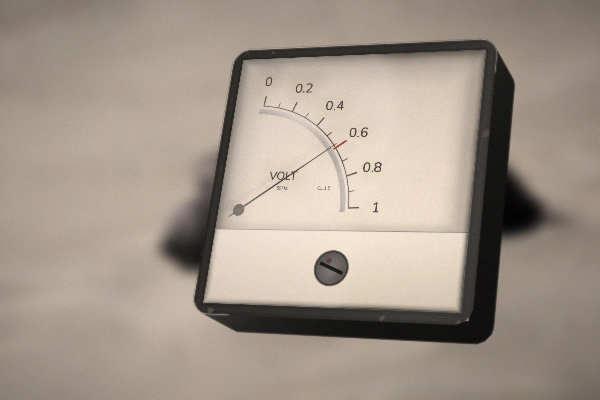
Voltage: 0.6V
